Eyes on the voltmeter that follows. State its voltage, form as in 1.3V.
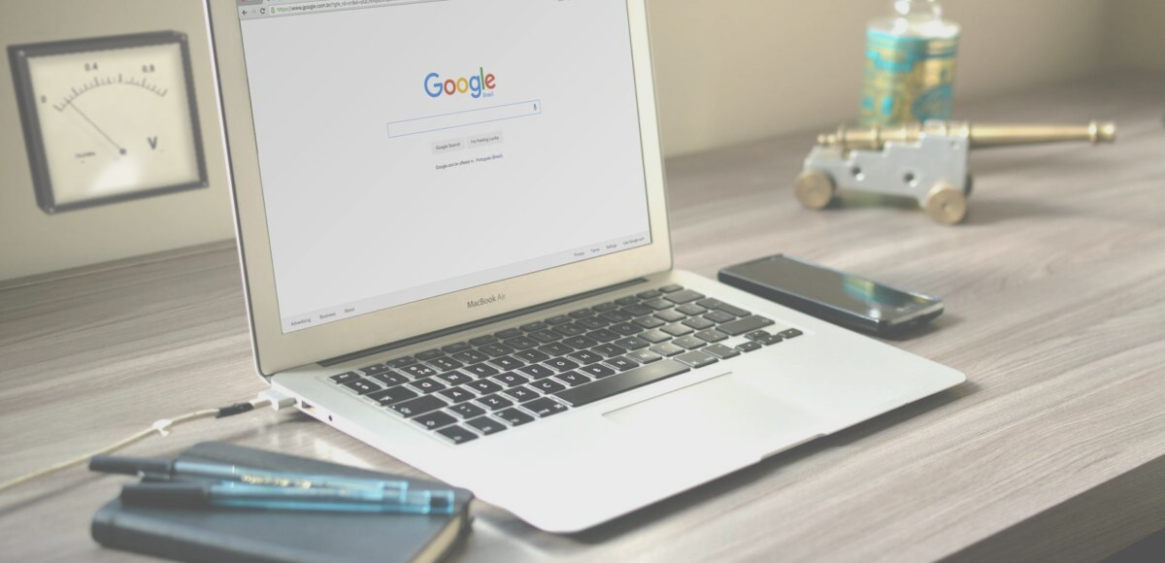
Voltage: 0.1V
